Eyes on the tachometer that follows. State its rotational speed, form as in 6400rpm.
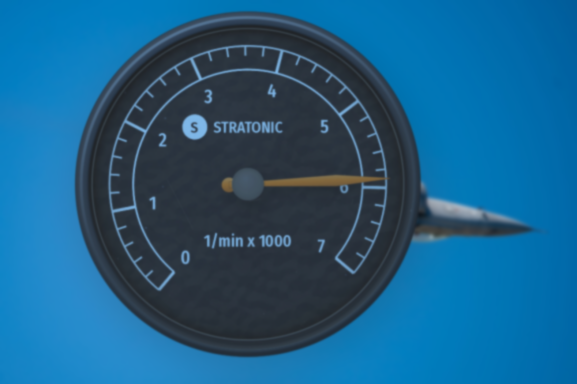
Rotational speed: 5900rpm
